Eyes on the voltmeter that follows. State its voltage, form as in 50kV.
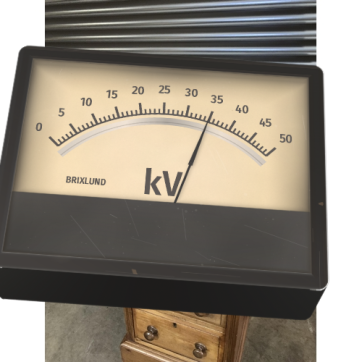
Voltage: 35kV
